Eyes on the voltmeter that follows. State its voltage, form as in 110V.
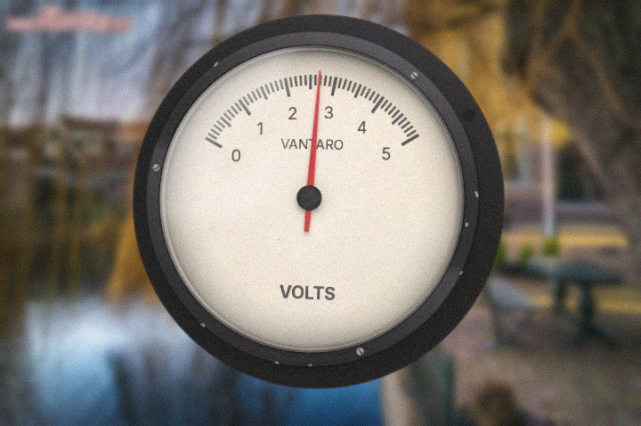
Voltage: 2.7V
